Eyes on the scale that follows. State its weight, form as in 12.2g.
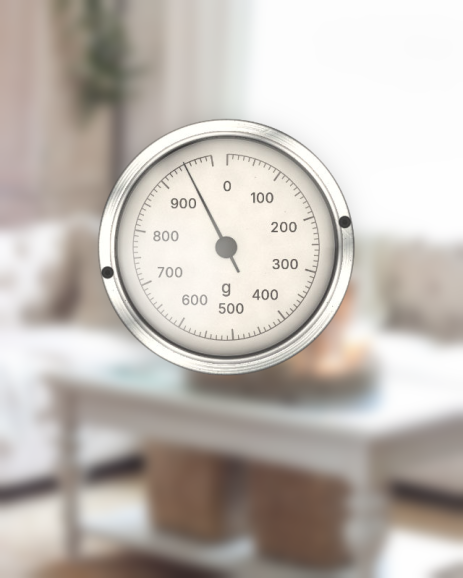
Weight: 950g
